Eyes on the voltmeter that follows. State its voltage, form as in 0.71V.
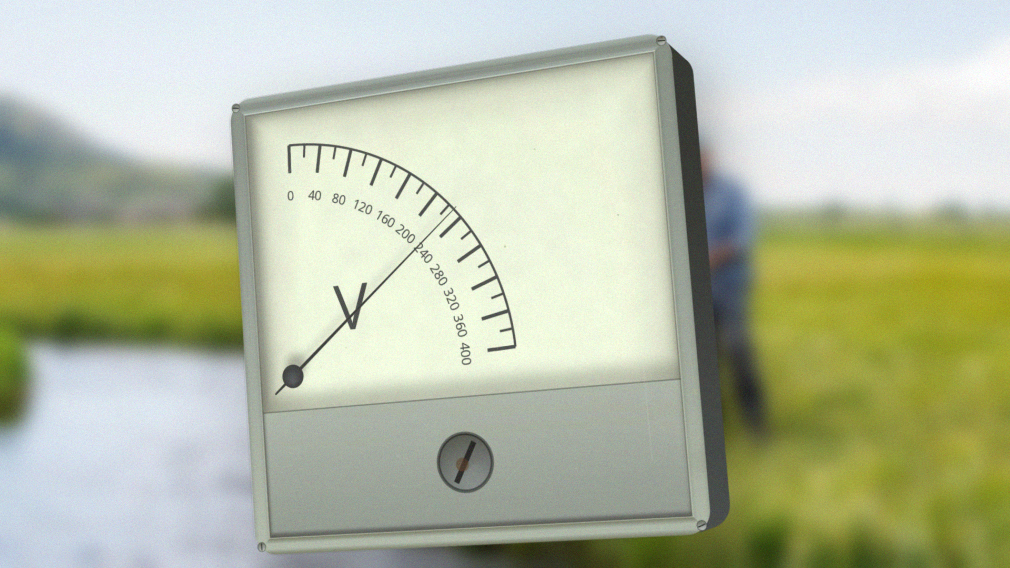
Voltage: 230V
